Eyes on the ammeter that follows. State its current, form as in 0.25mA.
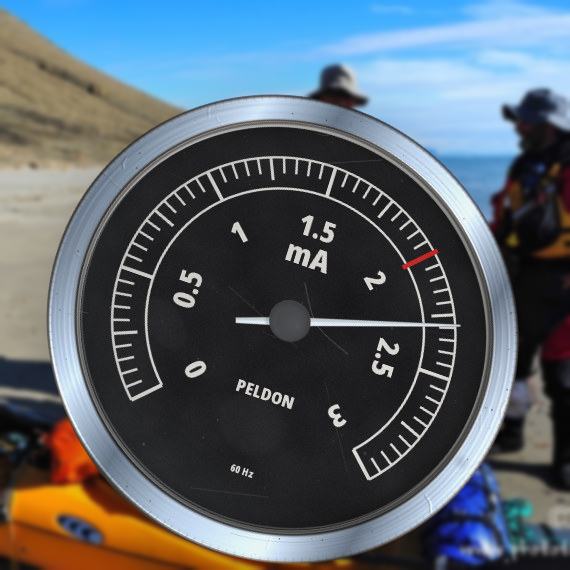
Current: 2.3mA
